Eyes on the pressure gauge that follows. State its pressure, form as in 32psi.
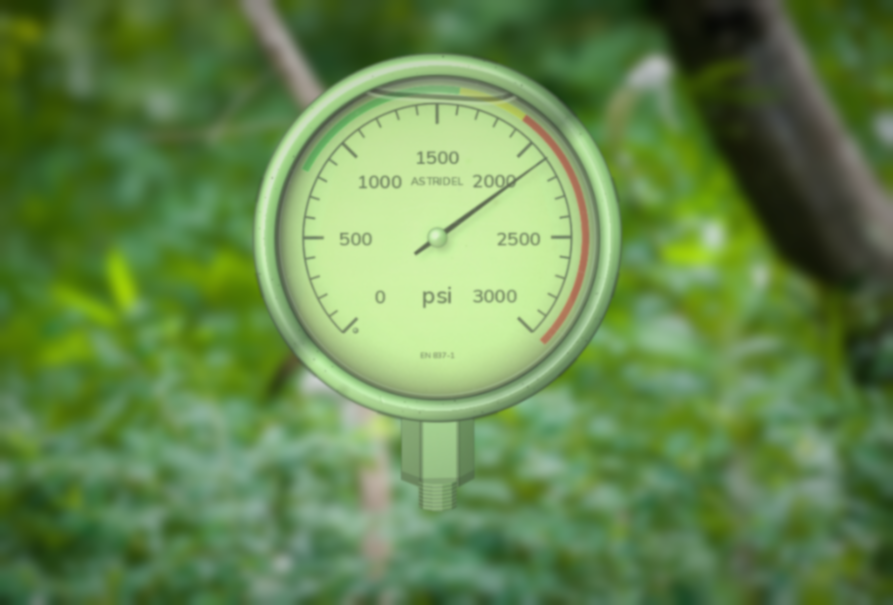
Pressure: 2100psi
